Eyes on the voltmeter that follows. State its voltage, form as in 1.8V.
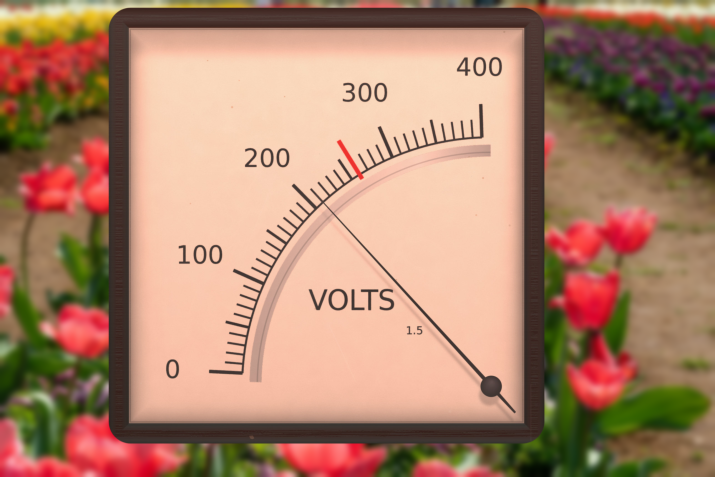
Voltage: 210V
